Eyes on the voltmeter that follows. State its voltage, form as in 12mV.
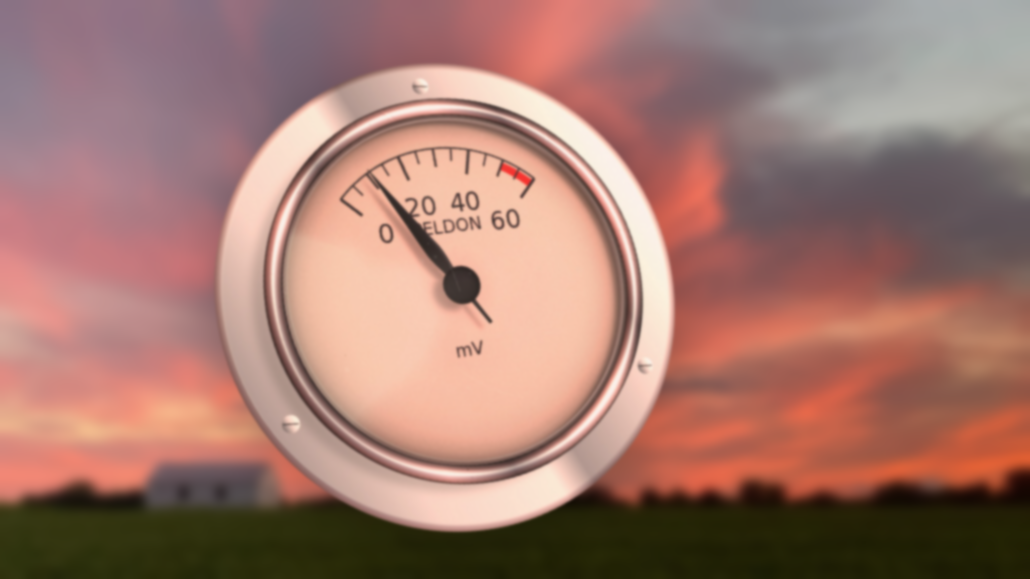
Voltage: 10mV
